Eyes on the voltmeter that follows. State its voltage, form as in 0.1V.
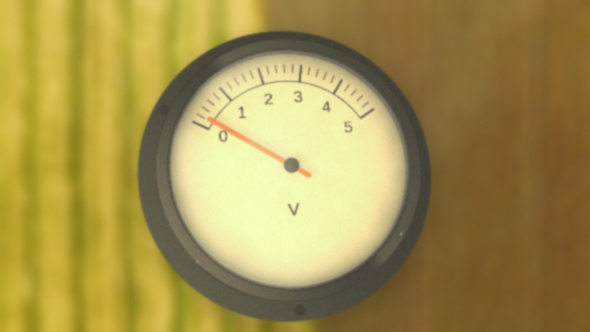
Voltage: 0.2V
